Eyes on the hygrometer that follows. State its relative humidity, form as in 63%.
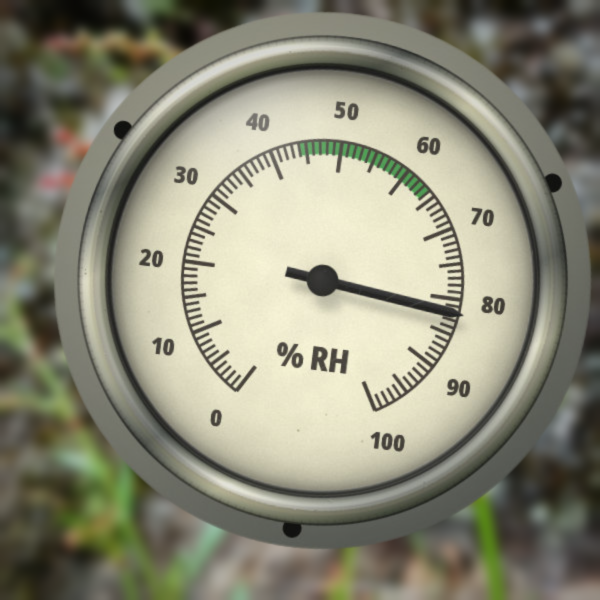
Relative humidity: 82%
